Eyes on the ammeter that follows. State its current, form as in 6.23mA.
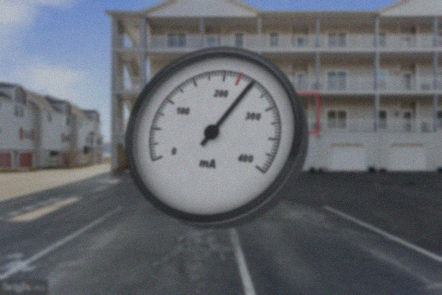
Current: 250mA
